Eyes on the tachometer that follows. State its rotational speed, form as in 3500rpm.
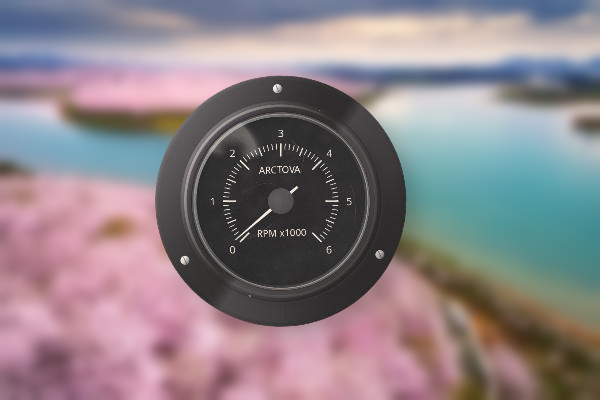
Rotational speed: 100rpm
